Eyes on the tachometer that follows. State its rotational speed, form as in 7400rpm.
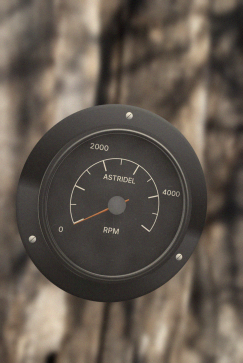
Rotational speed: 0rpm
